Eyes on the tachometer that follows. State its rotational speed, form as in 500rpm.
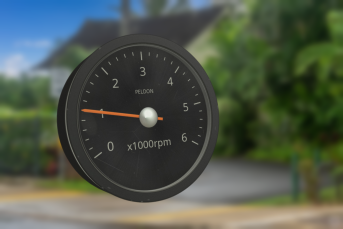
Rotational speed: 1000rpm
